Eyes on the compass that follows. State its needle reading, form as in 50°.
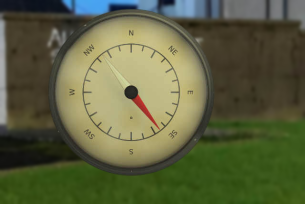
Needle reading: 142.5°
